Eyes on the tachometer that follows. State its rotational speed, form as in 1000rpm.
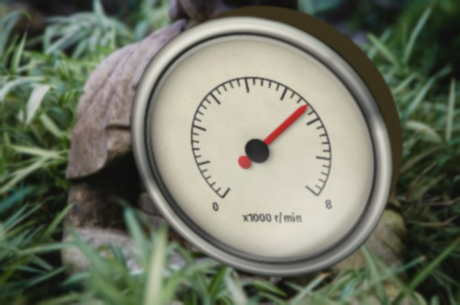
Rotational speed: 5600rpm
